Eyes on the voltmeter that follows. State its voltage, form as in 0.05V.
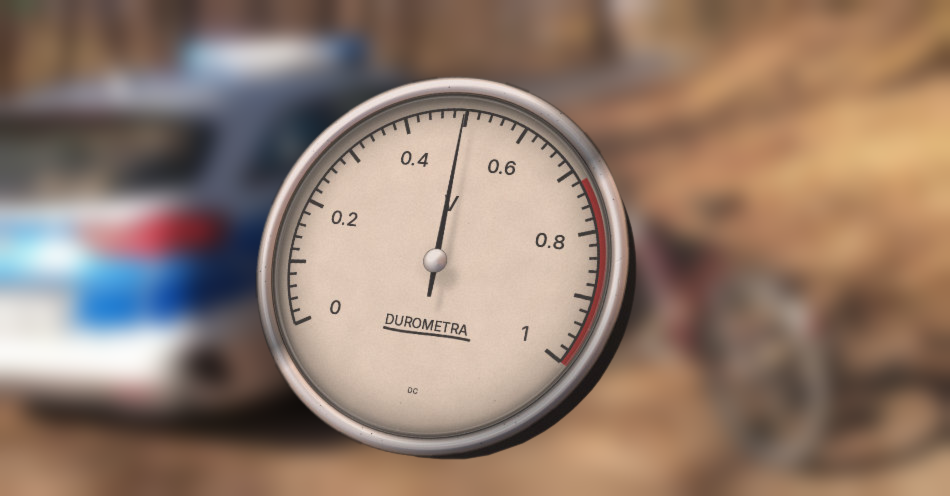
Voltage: 0.5V
